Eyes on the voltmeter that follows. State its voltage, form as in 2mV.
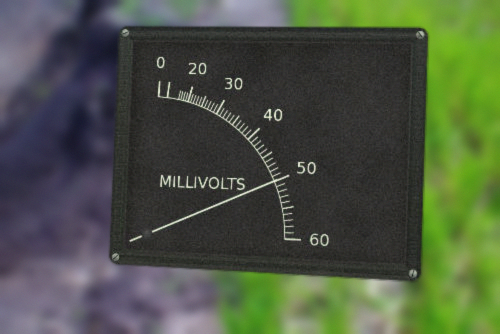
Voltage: 50mV
